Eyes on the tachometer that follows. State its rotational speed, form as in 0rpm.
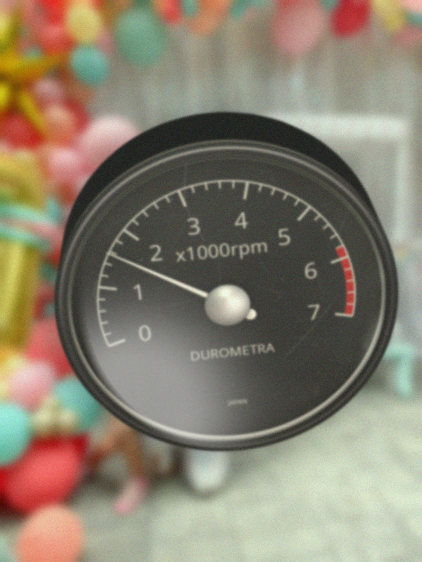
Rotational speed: 1600rpm
